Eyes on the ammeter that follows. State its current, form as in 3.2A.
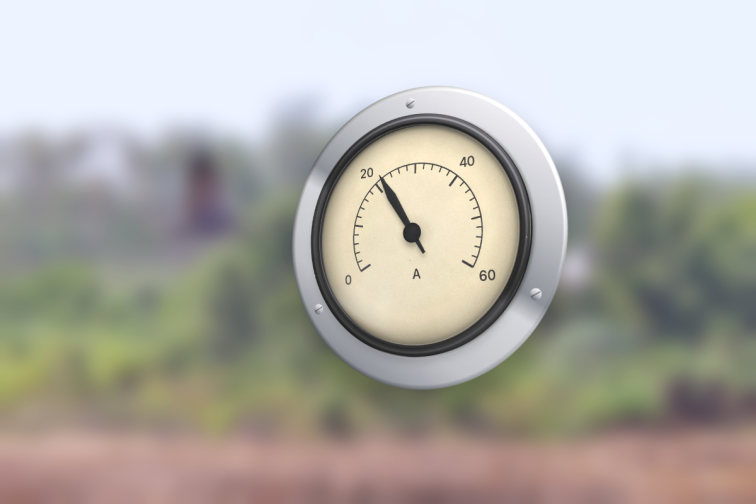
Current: 22A
